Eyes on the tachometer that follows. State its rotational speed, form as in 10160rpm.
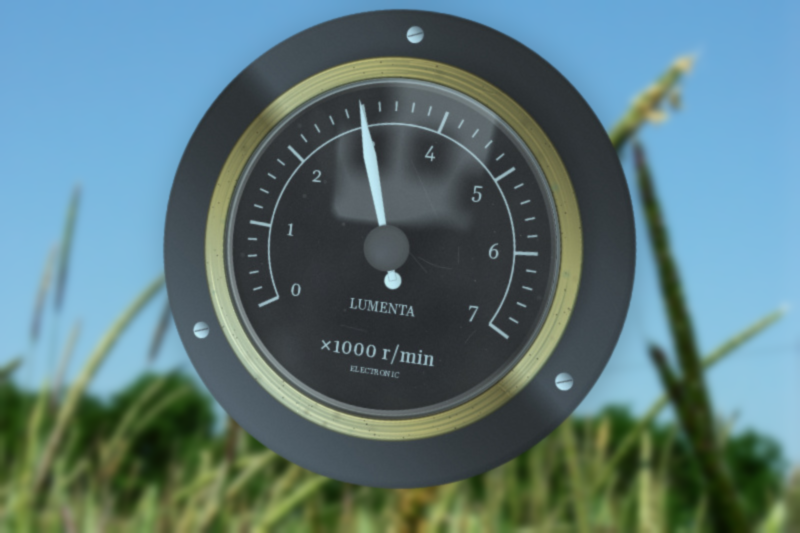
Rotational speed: 3000rpm
